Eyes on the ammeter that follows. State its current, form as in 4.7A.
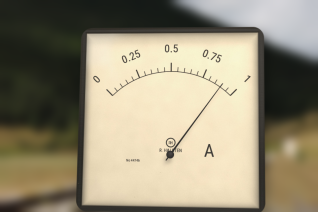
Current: 0.9A
